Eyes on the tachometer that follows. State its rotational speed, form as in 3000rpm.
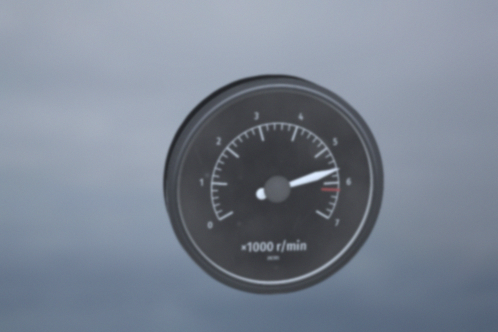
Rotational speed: 5600rpm
